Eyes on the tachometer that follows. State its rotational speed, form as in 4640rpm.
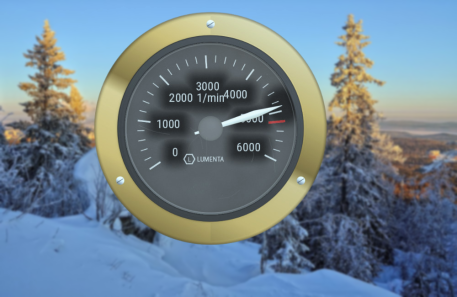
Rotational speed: 4900rpm
